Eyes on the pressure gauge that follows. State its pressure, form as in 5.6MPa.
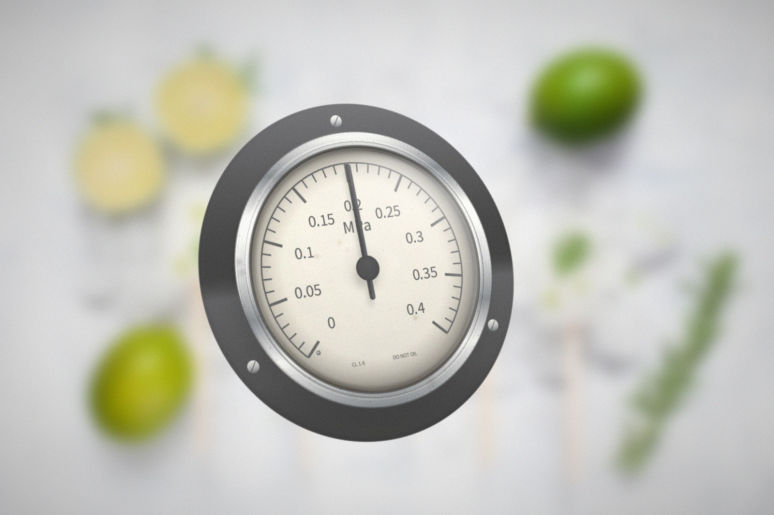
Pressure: 0.2MPa
